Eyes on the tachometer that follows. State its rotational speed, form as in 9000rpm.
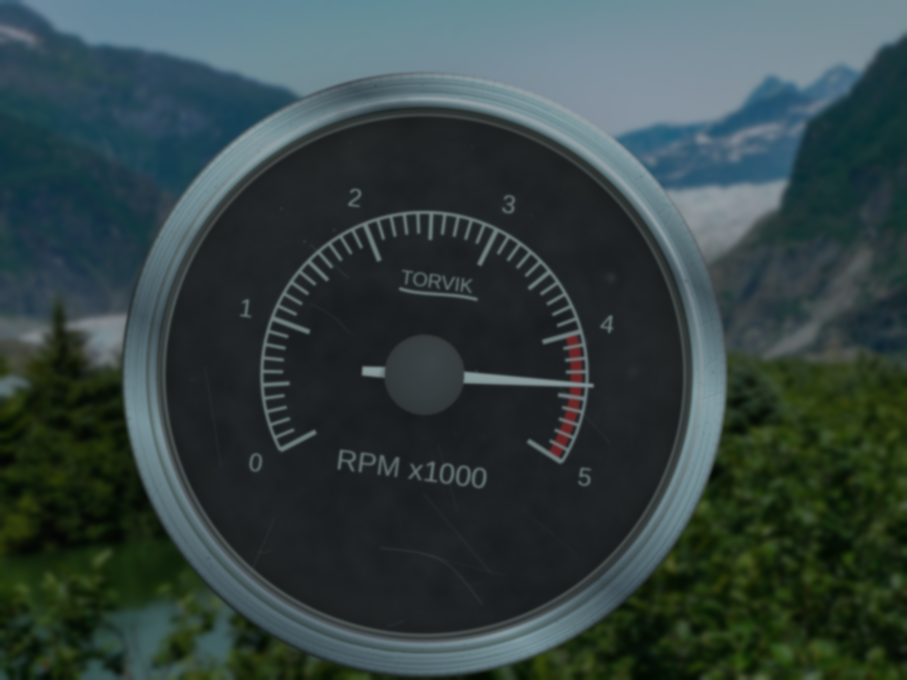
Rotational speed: 4400rpm
